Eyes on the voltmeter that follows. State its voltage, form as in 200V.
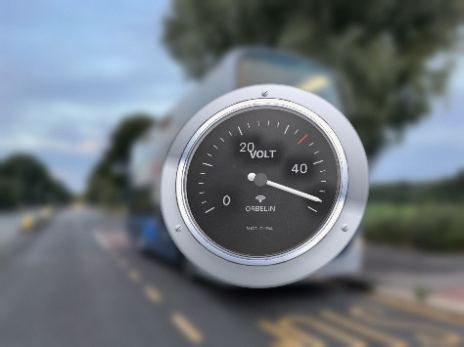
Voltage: 48V
